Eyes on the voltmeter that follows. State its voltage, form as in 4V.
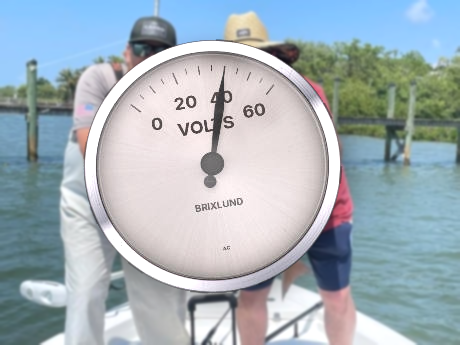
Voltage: 40V
